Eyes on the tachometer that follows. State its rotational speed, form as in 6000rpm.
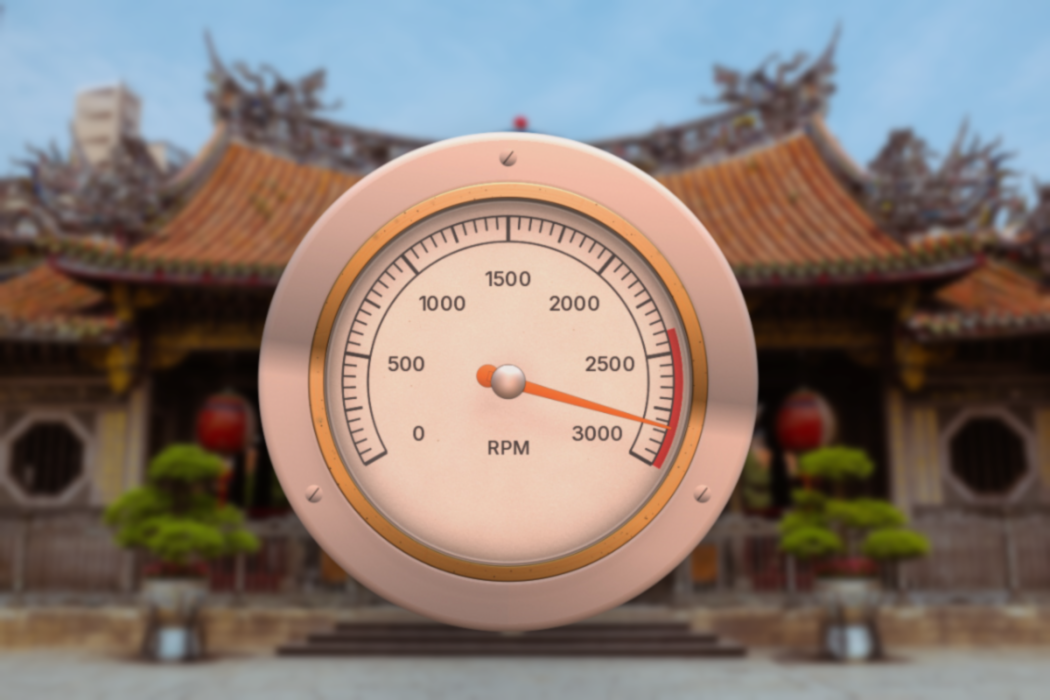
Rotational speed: 2825rpm
